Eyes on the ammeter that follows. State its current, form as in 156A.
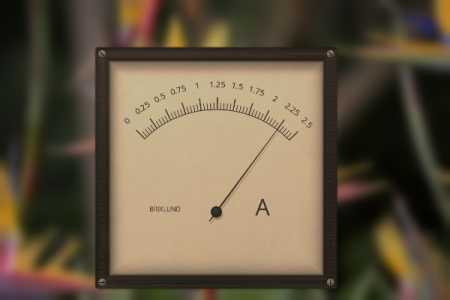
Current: 2.25A
